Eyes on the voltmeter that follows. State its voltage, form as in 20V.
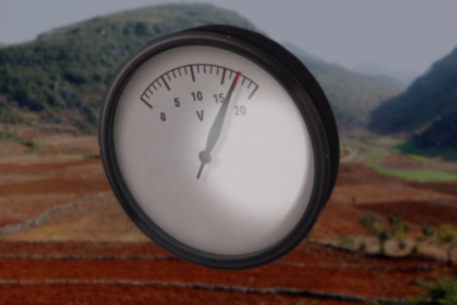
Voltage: 17V
